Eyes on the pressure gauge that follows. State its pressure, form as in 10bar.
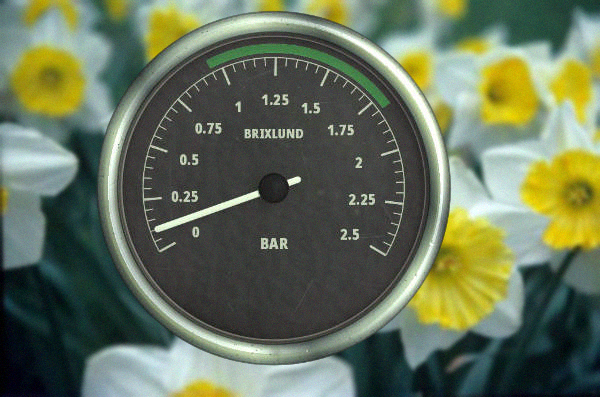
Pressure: 0.1bar
